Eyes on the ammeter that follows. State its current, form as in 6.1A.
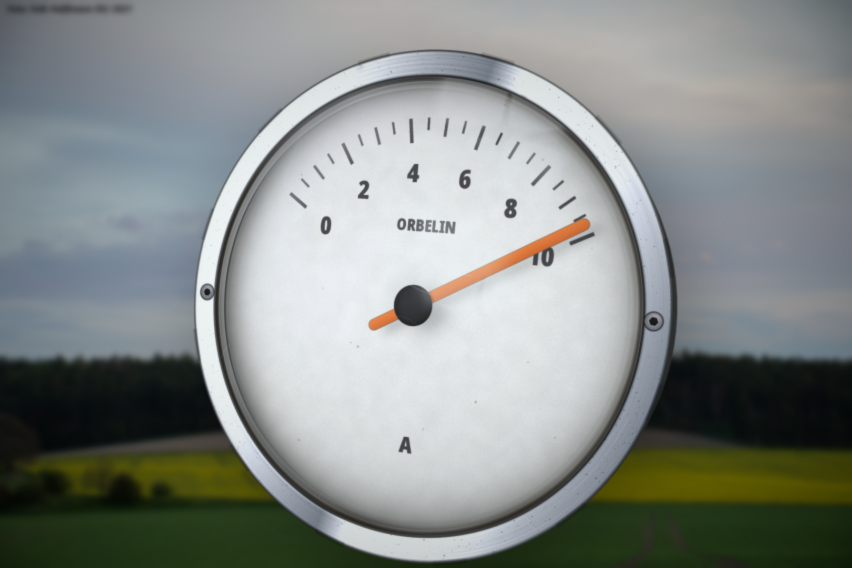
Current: 9.75A
